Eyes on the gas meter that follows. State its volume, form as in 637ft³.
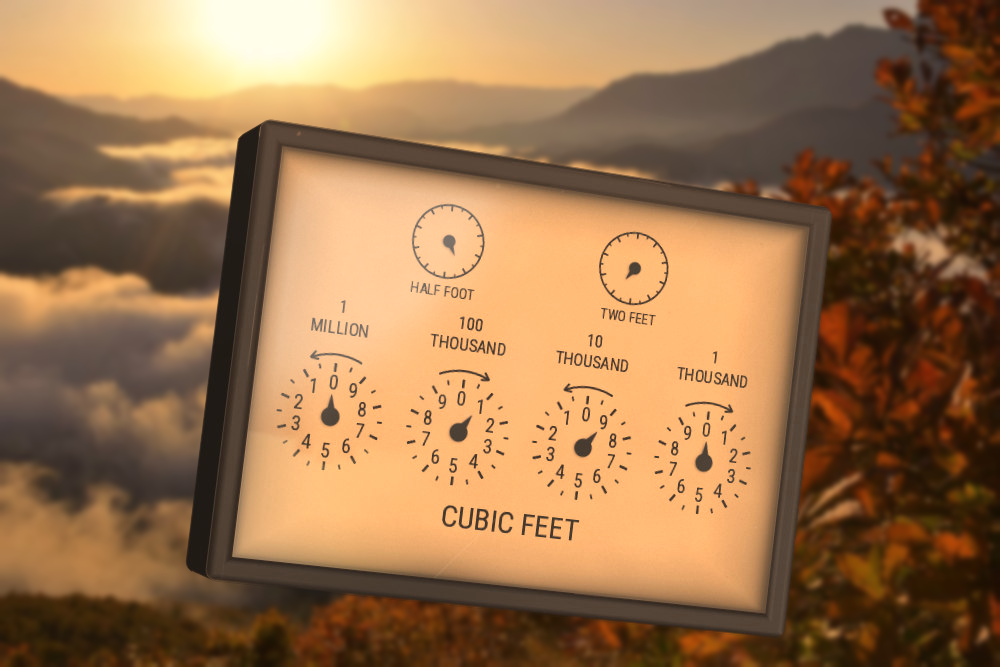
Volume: 9000ft³
